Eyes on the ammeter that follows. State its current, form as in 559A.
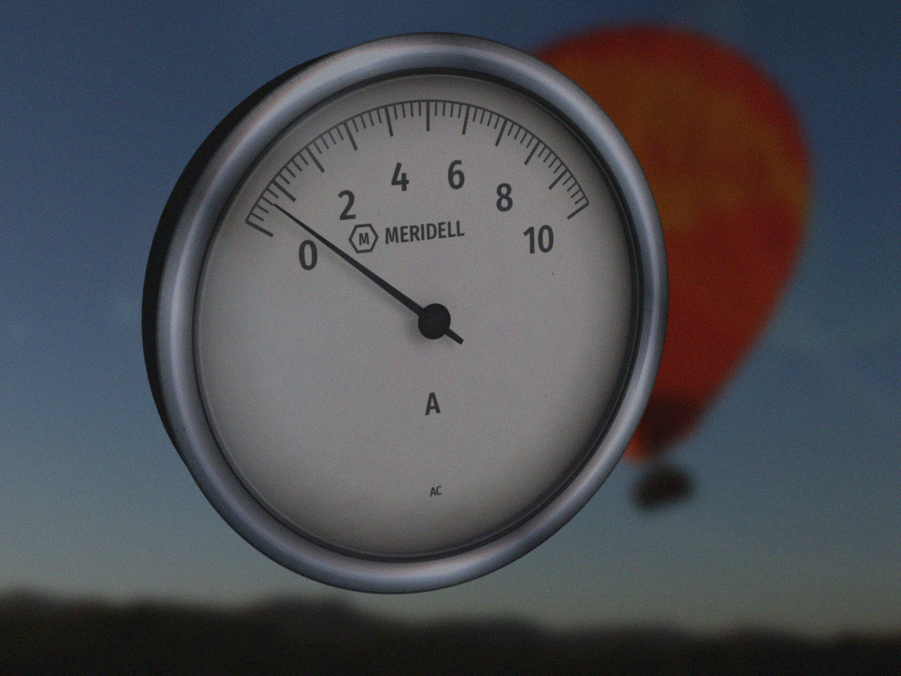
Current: 0.6A
